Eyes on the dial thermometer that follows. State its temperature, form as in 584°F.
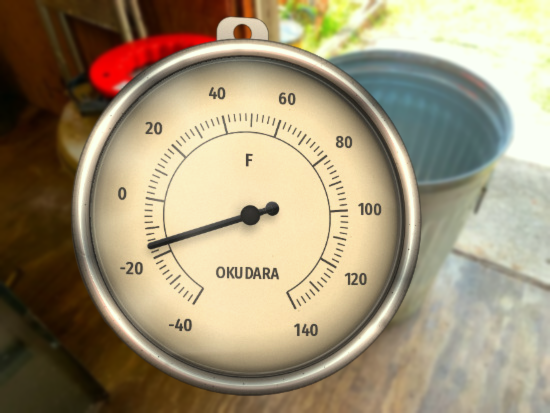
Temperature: -16°F
